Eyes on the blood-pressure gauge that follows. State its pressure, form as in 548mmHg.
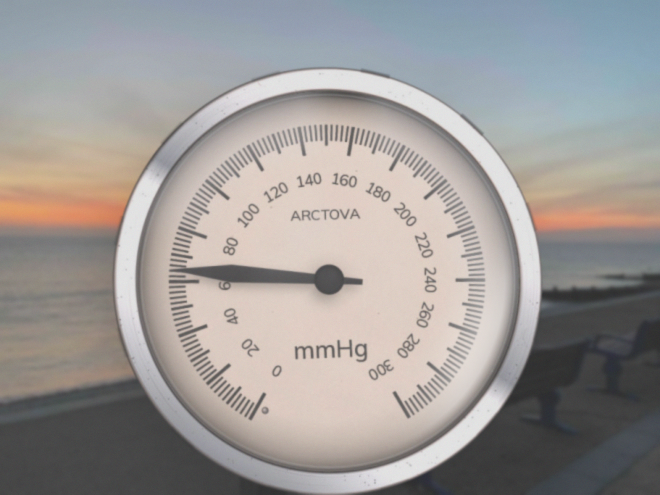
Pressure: 64mmHg
